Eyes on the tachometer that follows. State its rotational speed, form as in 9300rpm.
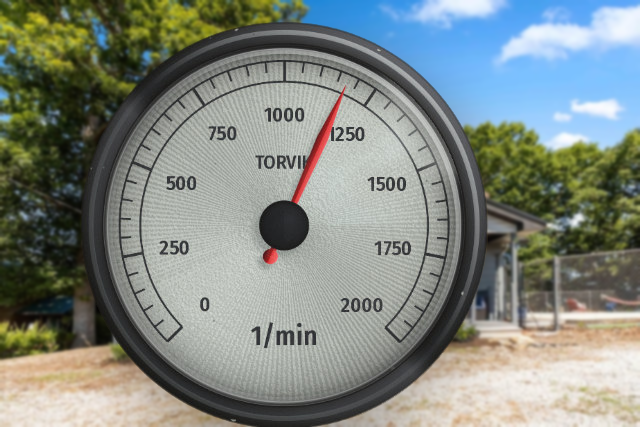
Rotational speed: 1175rpm
